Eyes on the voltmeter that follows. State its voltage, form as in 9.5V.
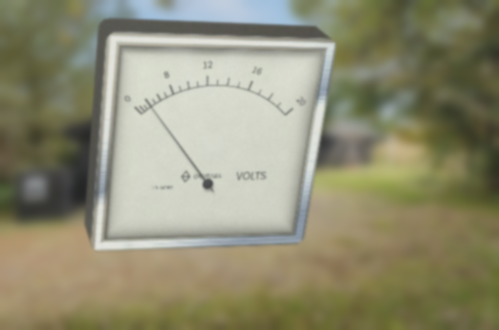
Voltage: 4V
